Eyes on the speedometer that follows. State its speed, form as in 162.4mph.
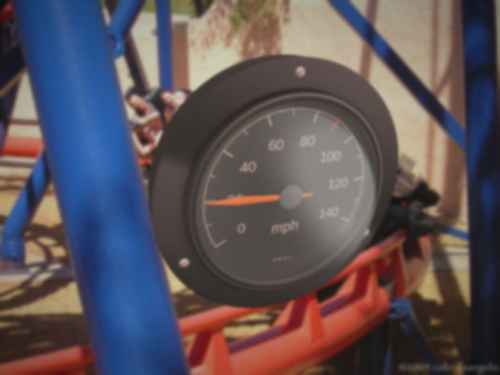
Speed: 20mph
